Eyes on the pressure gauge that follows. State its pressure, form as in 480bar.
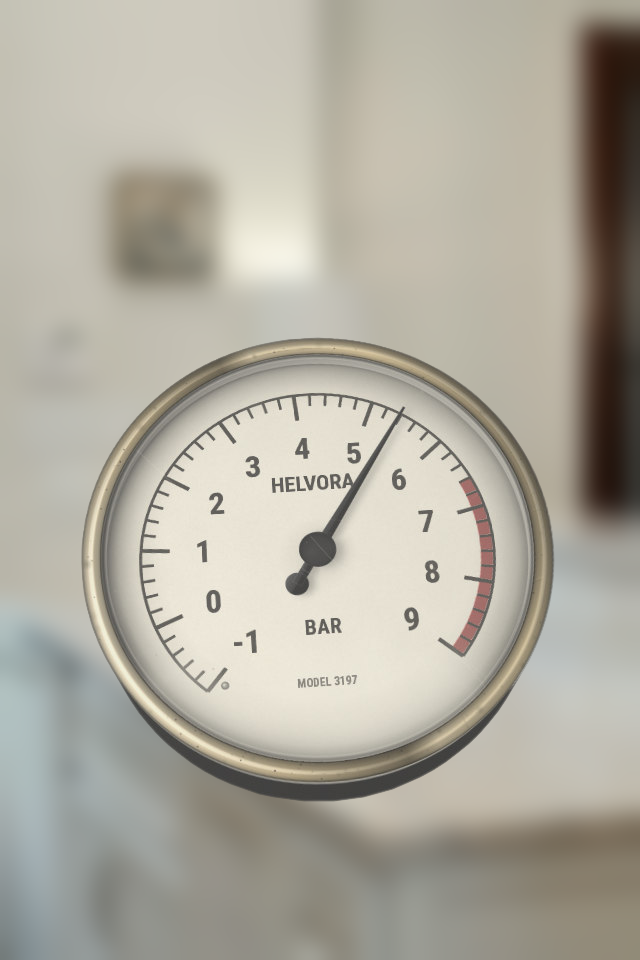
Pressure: 5.4bar
